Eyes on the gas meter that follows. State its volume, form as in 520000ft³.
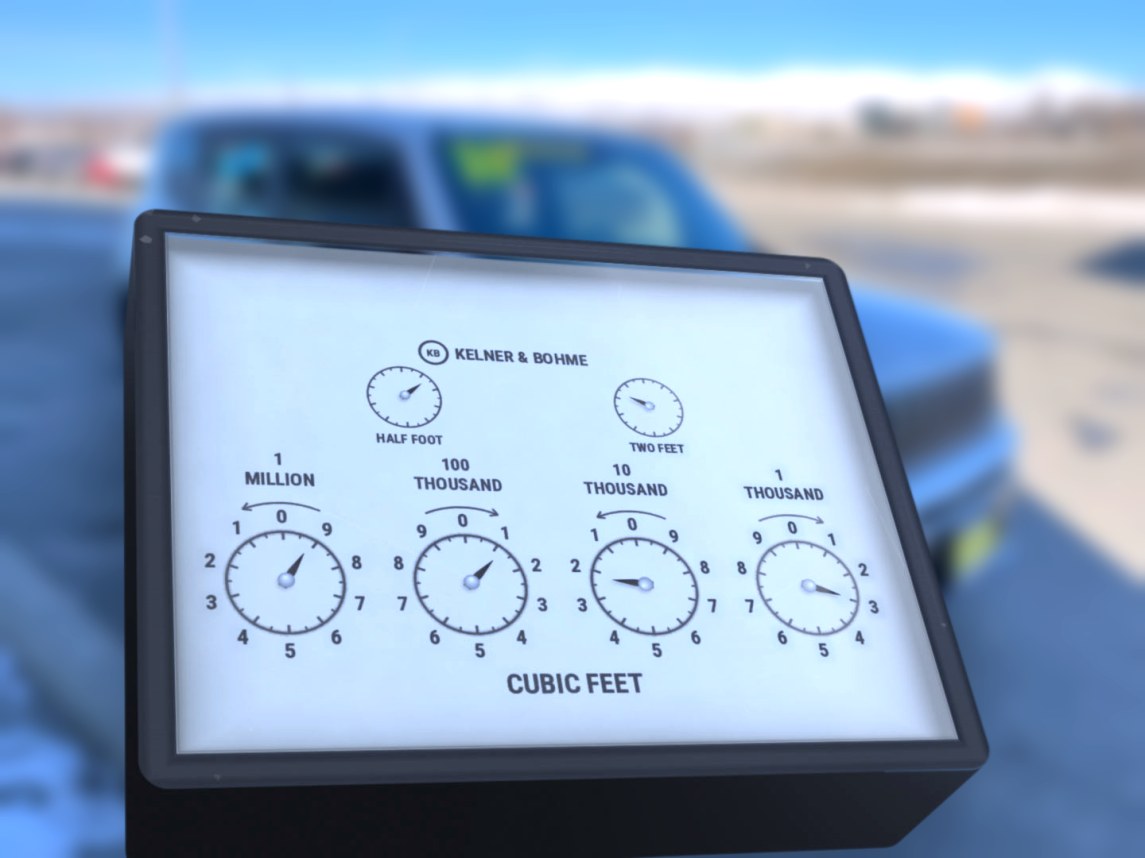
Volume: 912300ft³
